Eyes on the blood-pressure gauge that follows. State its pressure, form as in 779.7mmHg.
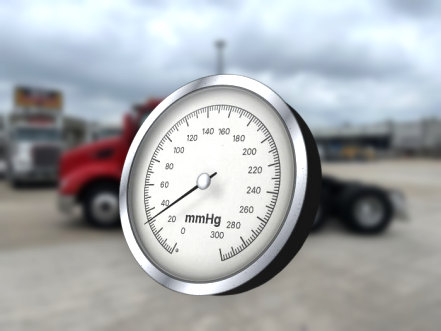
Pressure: 30mmHg
